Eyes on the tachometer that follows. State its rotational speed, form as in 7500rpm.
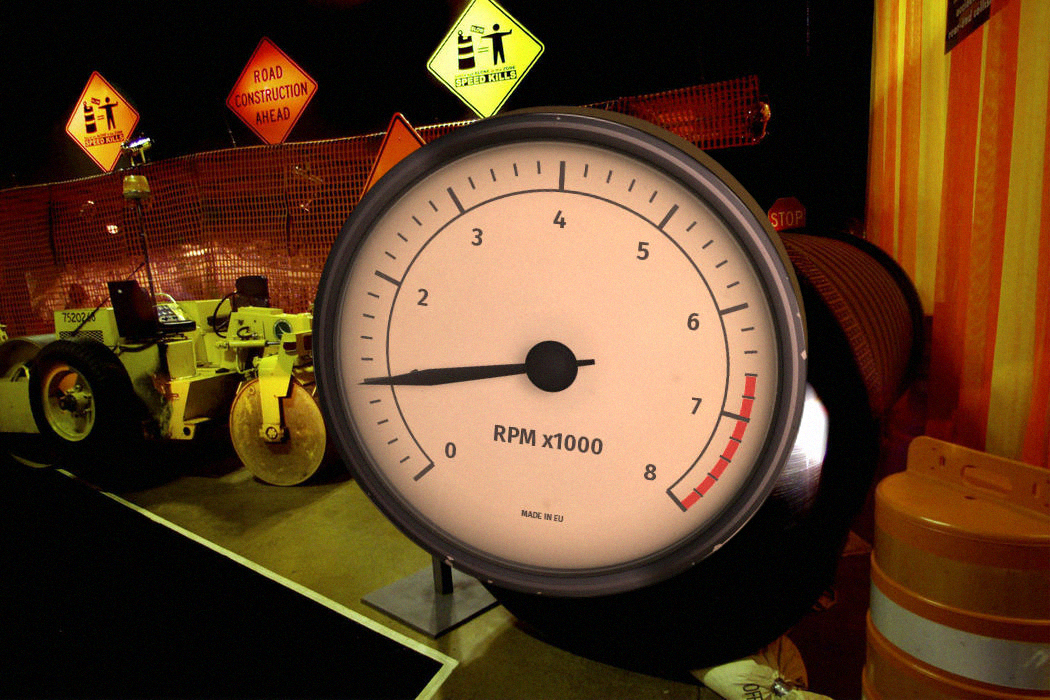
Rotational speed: 1000rpm
